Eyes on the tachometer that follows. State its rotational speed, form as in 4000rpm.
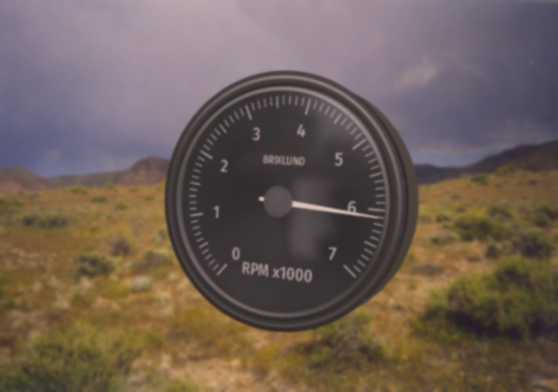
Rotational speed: 6100rpm
